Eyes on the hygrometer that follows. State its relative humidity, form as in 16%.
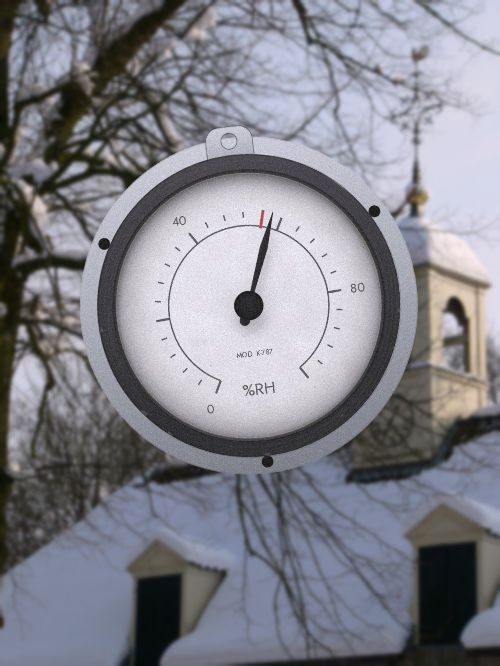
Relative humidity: 58%
